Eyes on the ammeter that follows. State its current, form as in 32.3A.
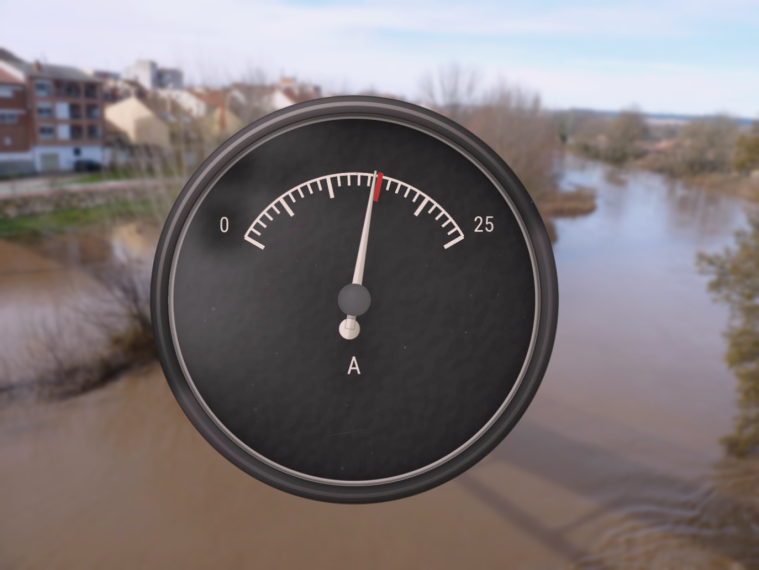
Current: 14.5A
